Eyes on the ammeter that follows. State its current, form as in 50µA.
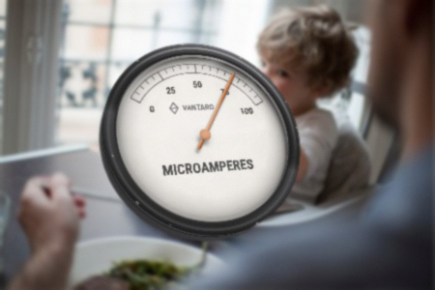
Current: 75µA
